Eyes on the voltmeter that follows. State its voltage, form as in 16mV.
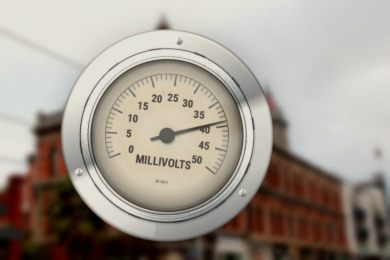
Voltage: 39mV
